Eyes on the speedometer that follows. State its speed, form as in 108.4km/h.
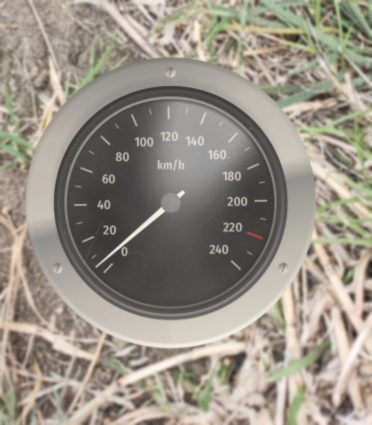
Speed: 5km/h
